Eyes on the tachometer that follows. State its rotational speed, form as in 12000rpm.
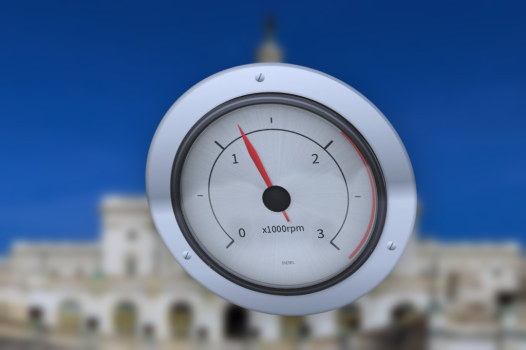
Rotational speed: 1250rpm
